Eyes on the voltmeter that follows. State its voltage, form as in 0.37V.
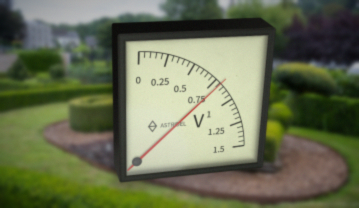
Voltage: 0.8V
